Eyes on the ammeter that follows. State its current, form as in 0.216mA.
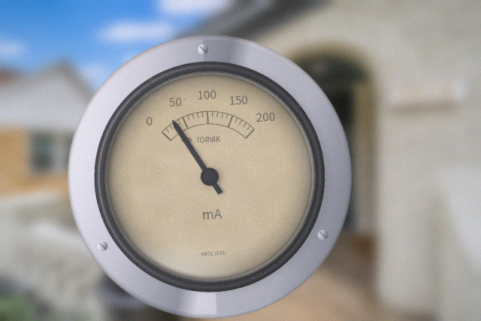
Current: 30mA
